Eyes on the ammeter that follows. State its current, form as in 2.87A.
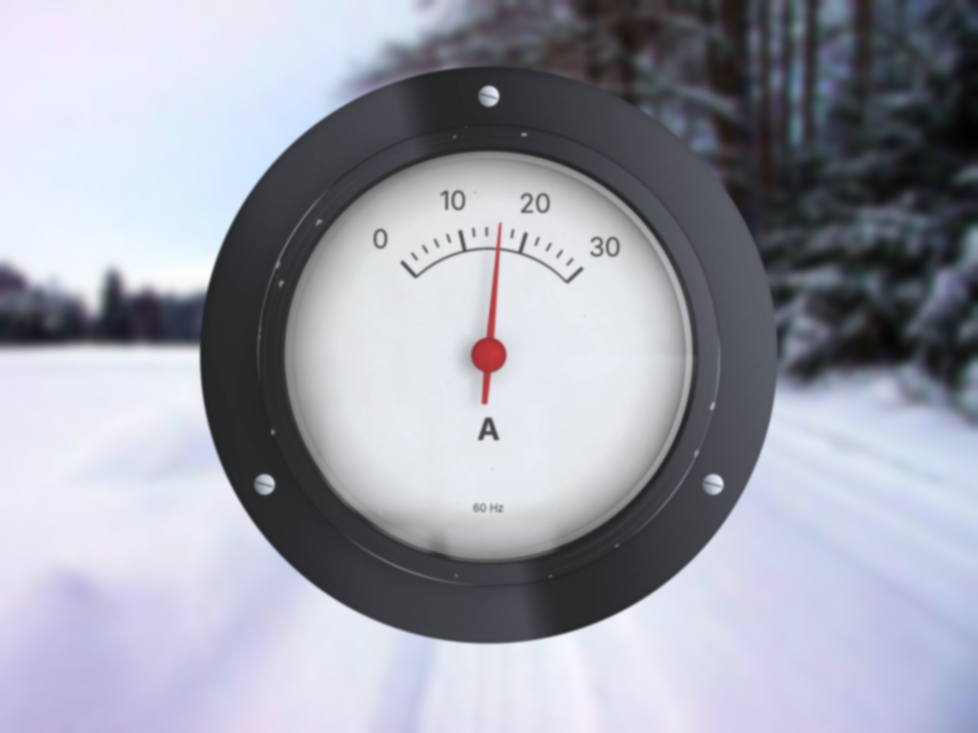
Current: 16A
